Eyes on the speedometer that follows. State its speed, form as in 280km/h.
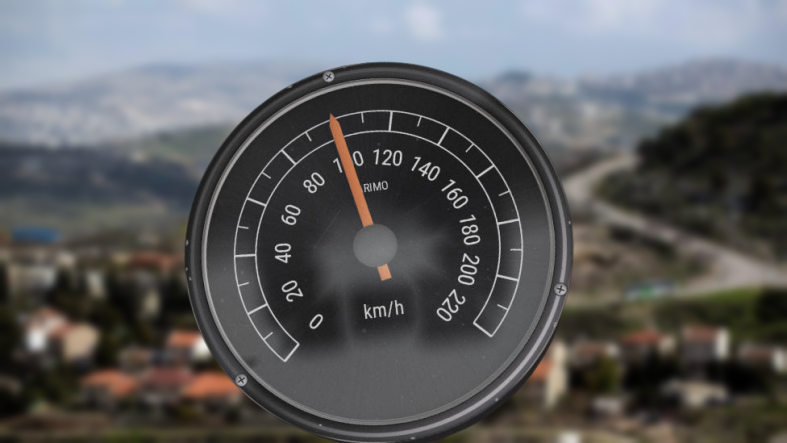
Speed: 100km/h
